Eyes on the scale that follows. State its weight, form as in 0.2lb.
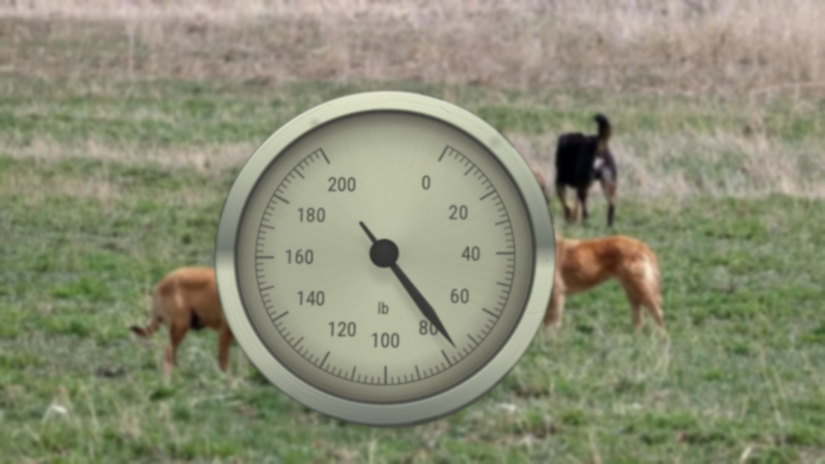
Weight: 76lb
